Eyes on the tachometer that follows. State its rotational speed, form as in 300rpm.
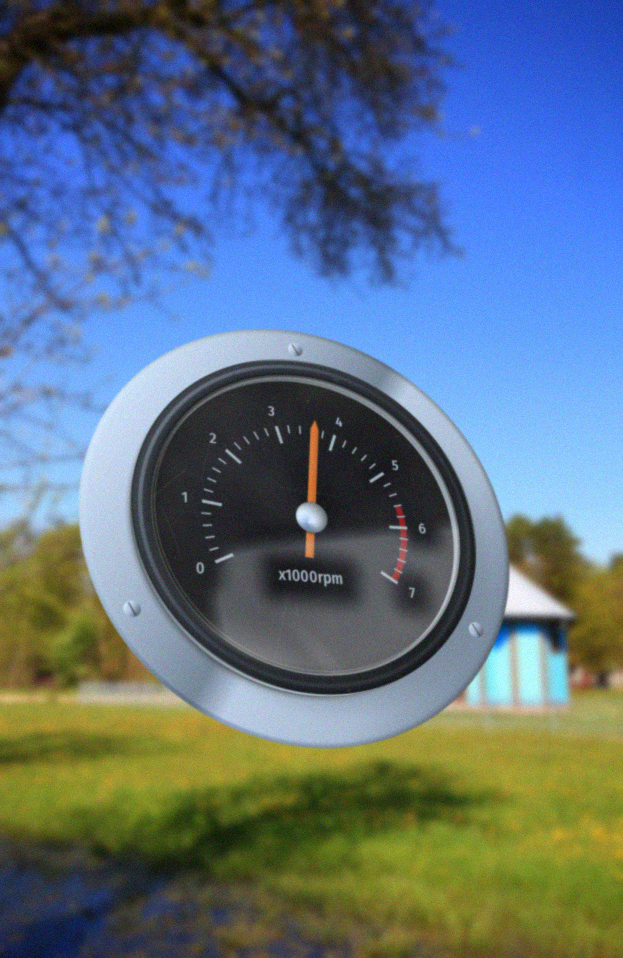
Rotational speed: 3600rpm
